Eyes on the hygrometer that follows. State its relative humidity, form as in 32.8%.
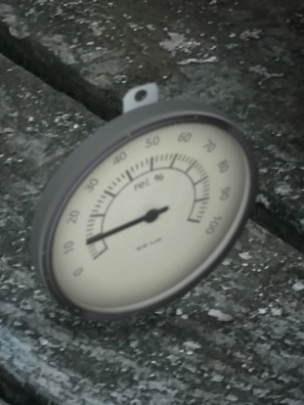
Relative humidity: 10%
